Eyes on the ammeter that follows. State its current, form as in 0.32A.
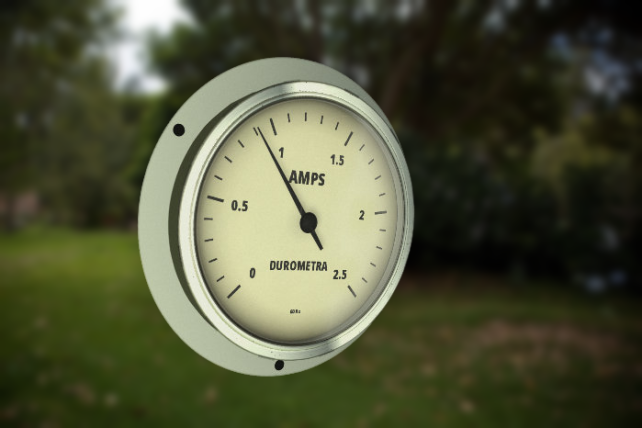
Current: 0.9A
